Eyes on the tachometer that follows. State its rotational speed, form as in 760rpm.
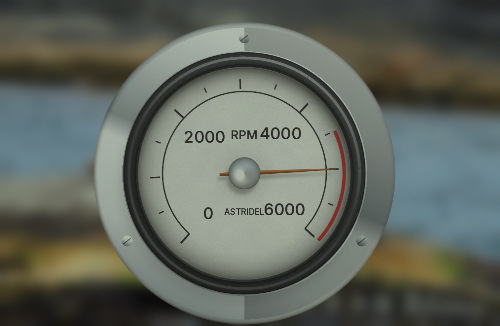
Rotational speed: 5000rpm
